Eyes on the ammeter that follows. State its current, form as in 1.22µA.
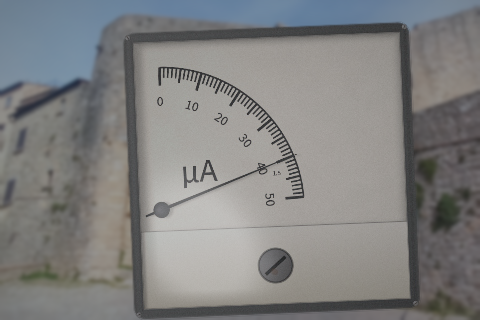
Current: 40µA
